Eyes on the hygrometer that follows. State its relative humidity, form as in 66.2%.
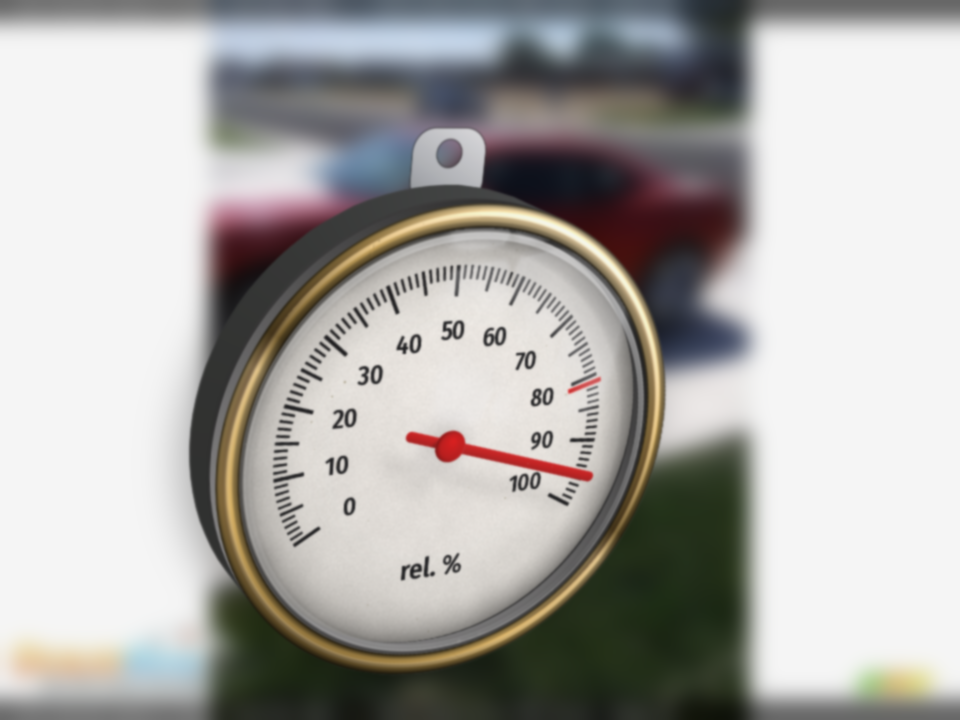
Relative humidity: 95%
